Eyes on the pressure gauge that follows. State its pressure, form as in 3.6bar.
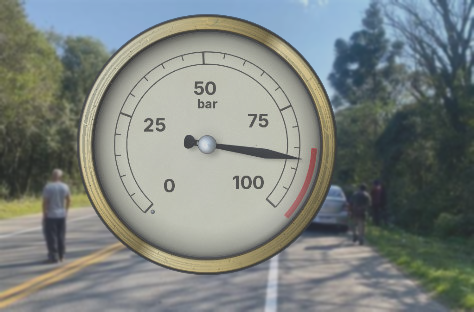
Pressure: 87.5bar
